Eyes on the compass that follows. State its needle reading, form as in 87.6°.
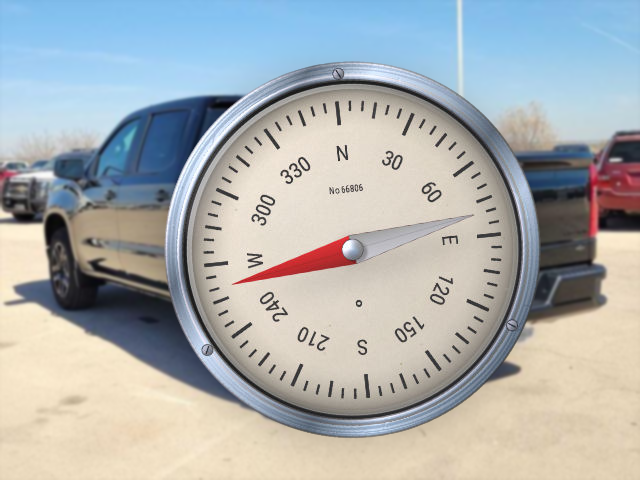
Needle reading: 260°
